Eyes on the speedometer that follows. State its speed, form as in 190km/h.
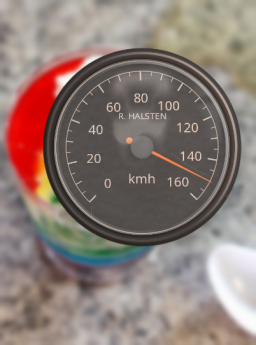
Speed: 150km/h
